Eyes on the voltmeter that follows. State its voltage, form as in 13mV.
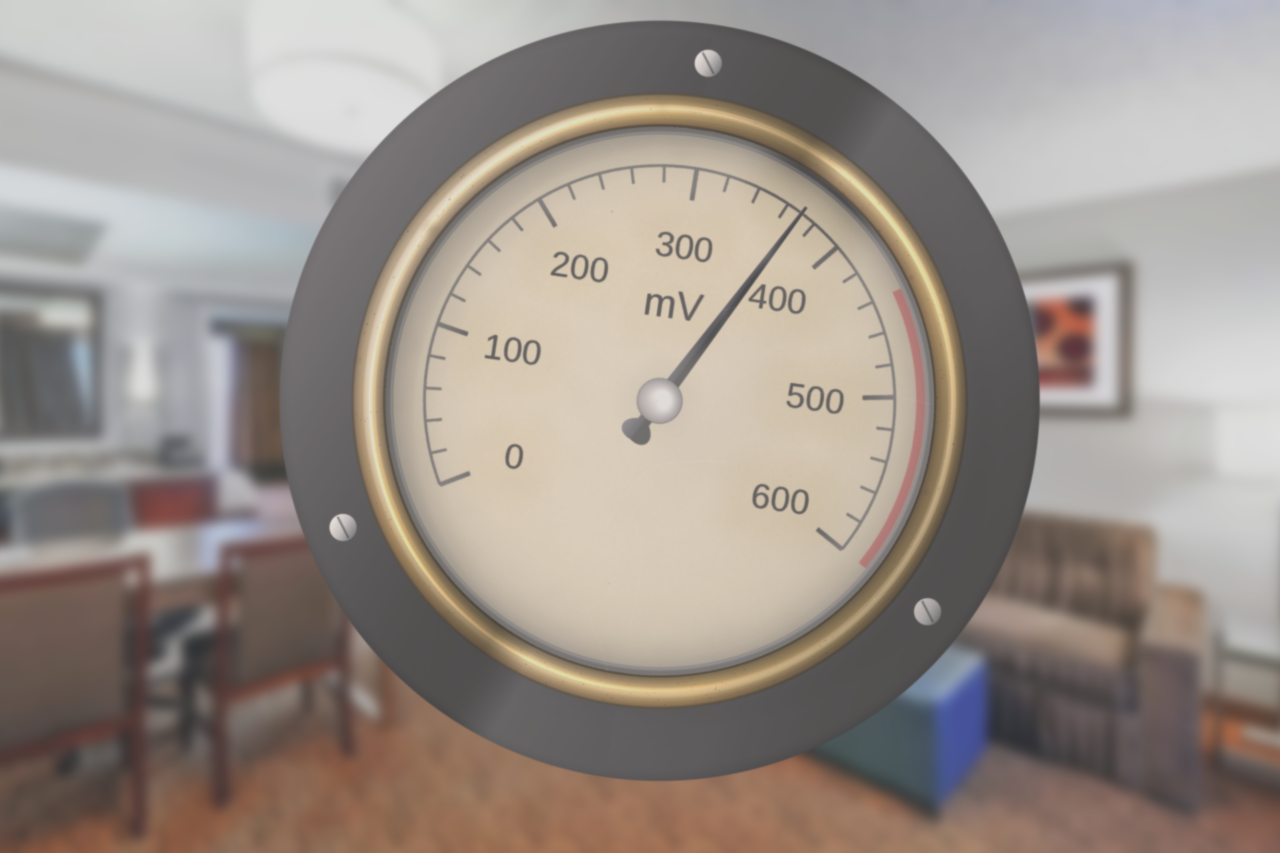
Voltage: 370mV
